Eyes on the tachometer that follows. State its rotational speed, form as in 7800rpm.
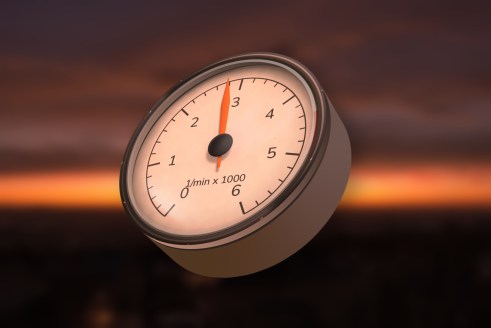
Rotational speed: 2800rpm
